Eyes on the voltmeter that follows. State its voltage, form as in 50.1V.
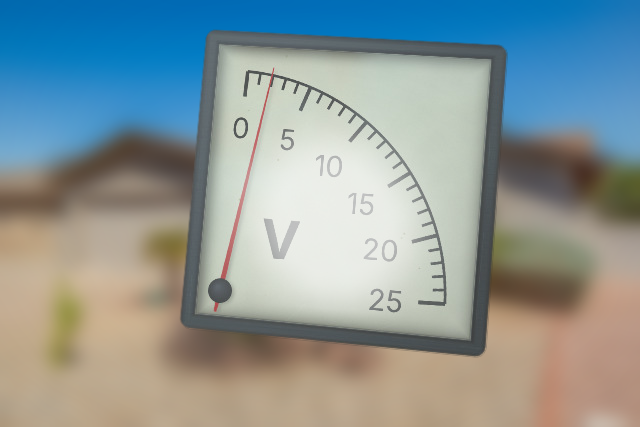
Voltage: 2V
